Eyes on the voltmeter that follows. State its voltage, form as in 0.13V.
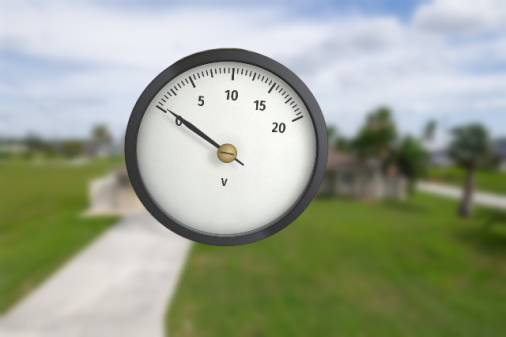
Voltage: 0.5V
